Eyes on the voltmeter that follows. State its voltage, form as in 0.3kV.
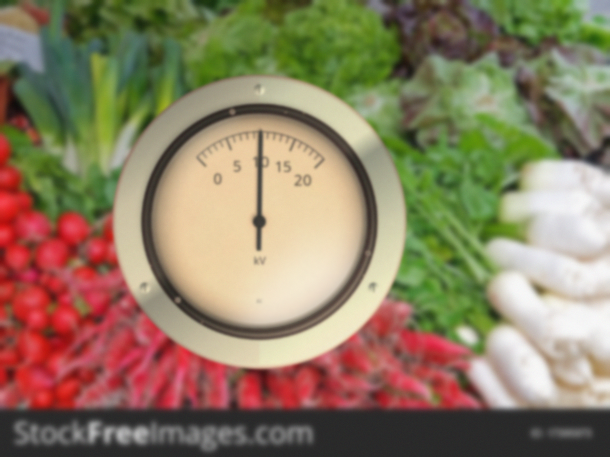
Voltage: 10kV
